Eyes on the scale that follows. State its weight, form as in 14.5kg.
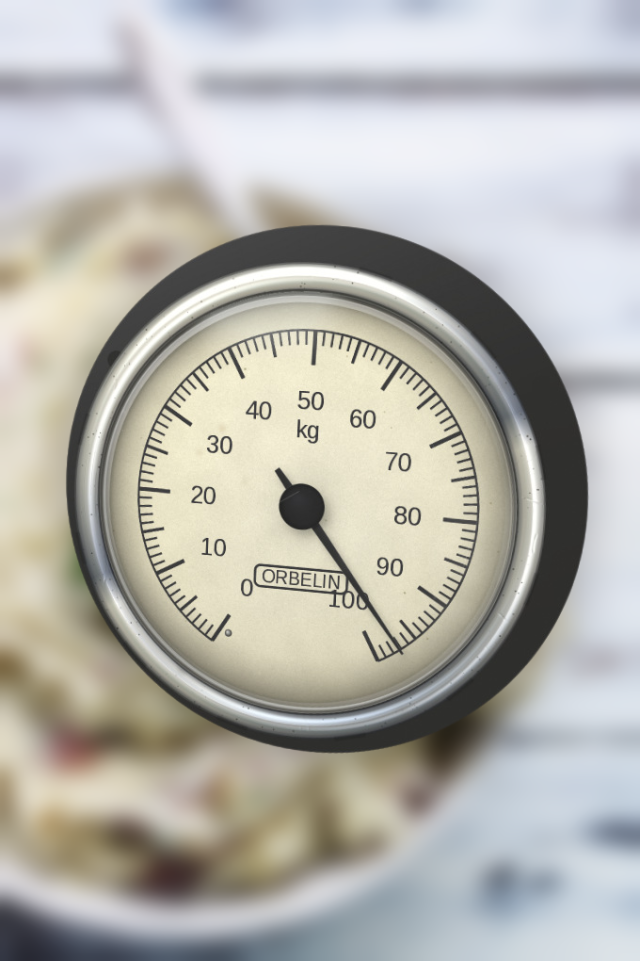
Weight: 97kg
